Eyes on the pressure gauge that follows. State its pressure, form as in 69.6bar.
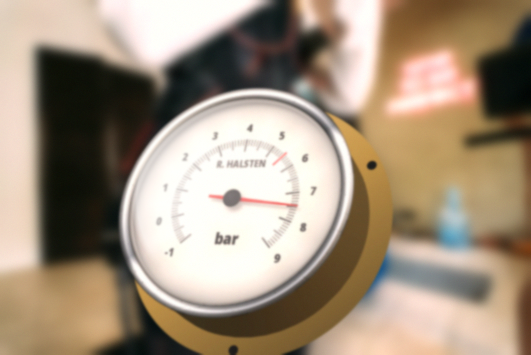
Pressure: 7.5bar
